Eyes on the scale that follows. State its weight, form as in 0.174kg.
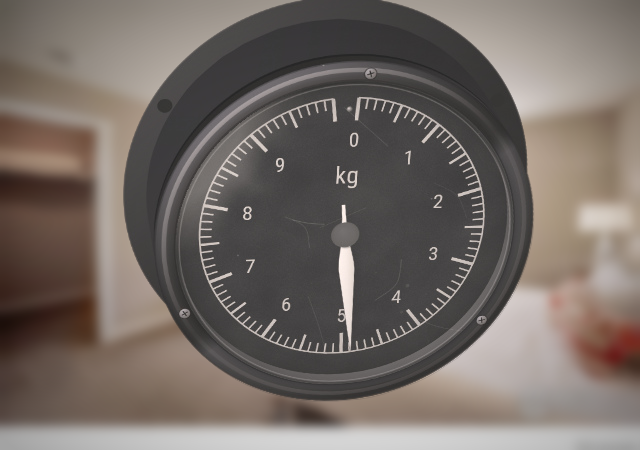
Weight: 4.9kg
